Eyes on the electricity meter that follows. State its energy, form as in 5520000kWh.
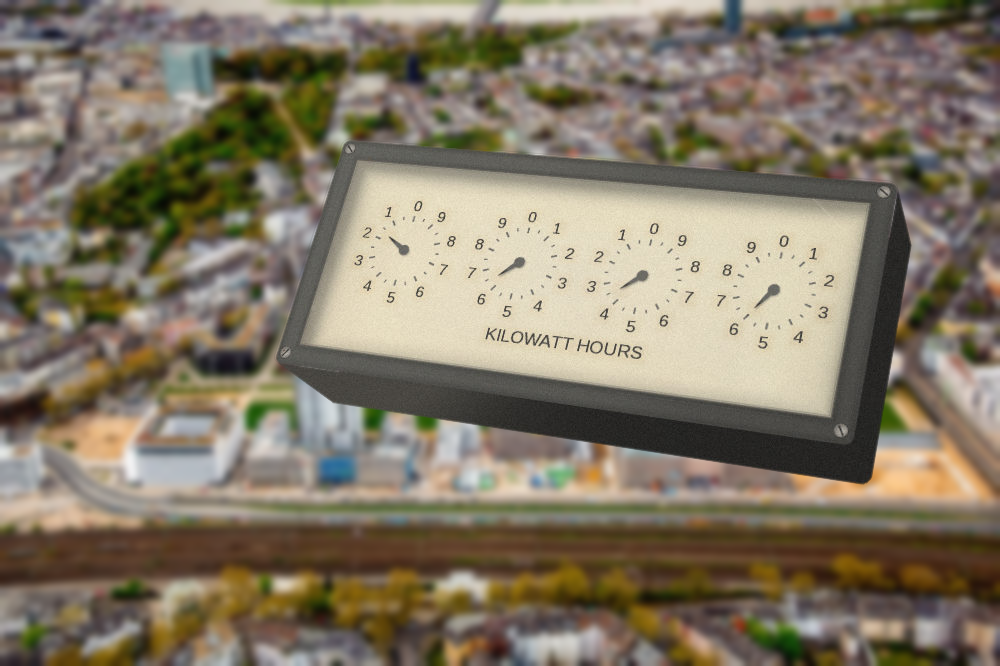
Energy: 1636kWh
